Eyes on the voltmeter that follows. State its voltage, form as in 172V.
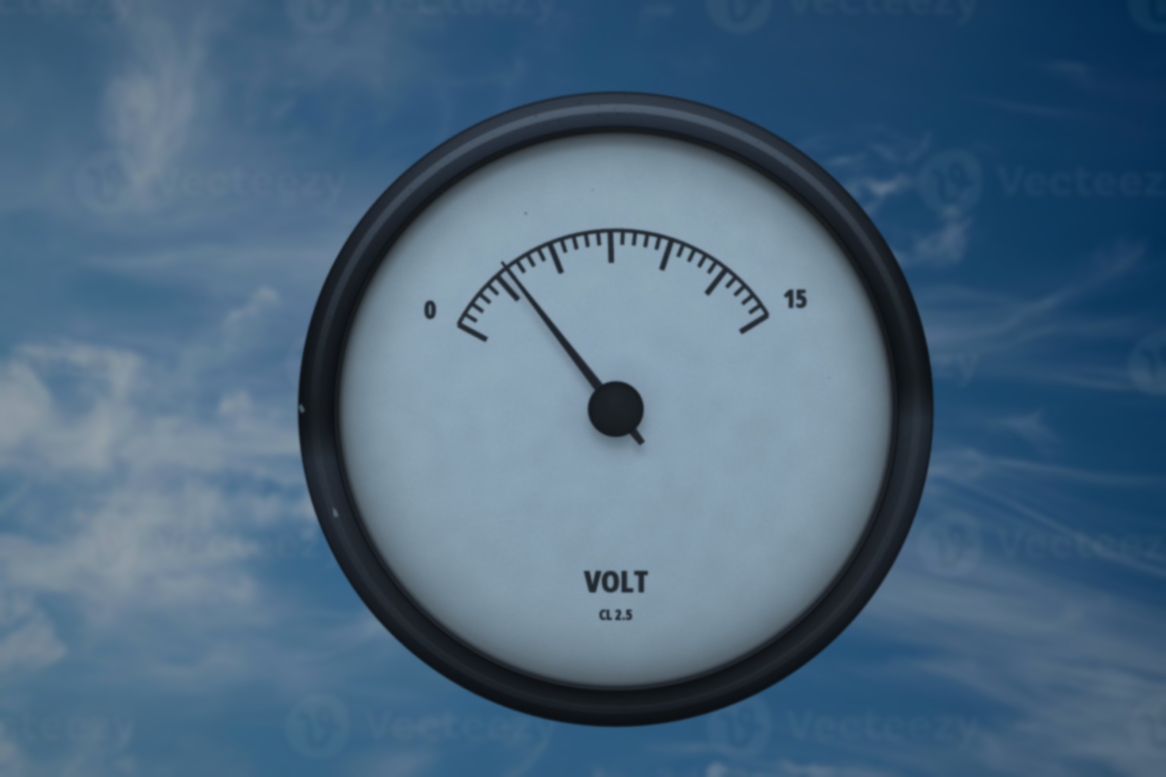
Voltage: 3V
